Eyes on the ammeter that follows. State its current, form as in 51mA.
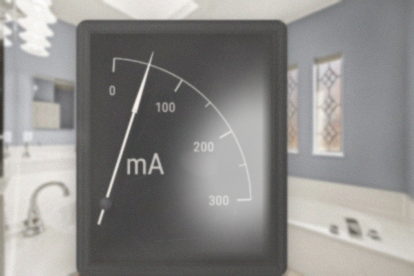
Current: 50mA
